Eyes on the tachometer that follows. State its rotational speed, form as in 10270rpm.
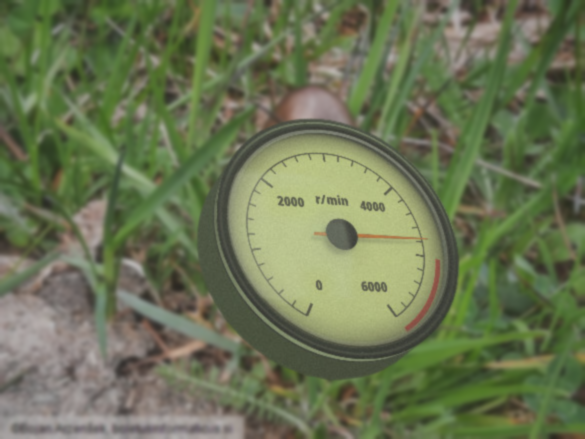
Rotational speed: 4800rpm
